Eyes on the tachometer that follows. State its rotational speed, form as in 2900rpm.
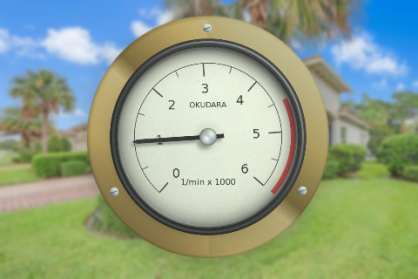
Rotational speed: 1000rpm
